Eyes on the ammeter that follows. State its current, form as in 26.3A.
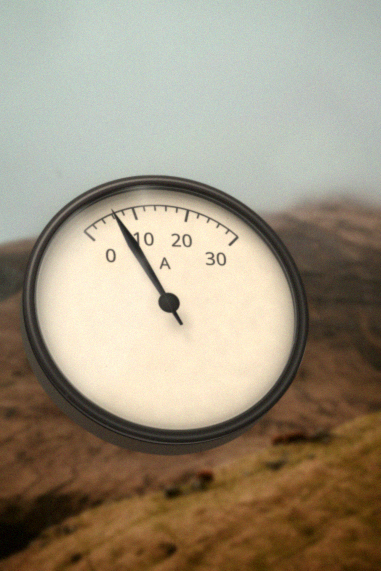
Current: 6A
